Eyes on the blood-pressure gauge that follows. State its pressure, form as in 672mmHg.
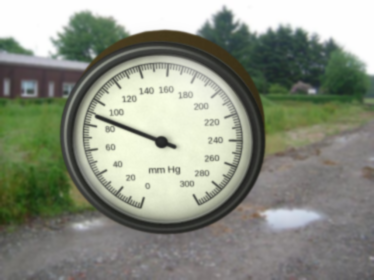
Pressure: 90mmHg
